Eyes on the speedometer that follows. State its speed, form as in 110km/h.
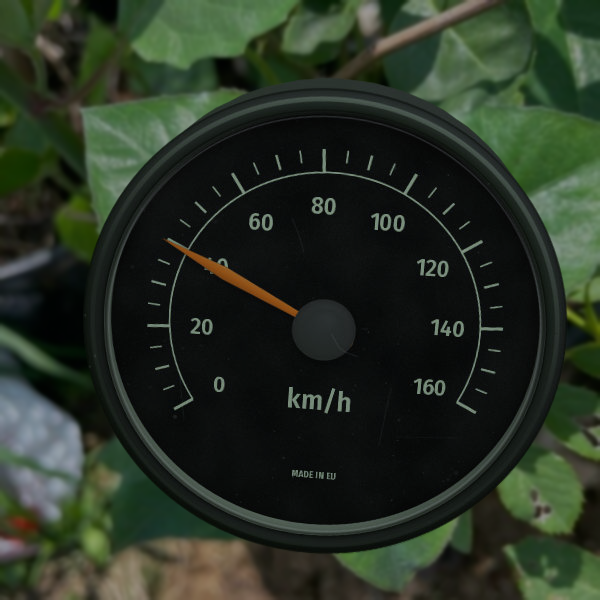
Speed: 40km/h
